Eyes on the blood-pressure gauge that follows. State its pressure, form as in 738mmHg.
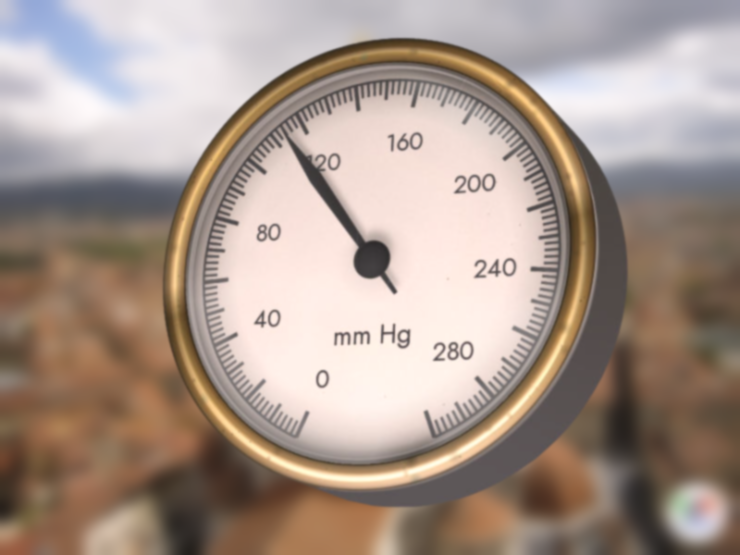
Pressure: 114mmHg
